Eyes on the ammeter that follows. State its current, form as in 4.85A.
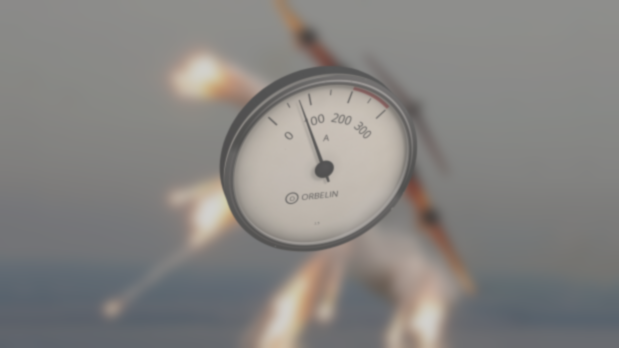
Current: 75A
